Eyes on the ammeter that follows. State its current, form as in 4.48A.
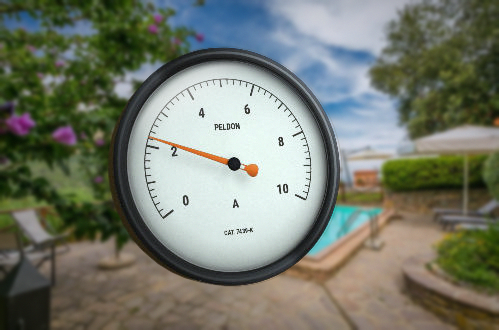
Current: 2.2A
